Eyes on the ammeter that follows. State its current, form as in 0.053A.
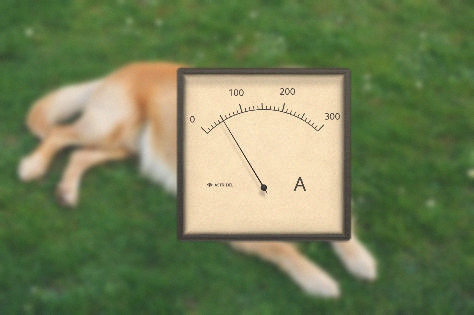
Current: 50A
